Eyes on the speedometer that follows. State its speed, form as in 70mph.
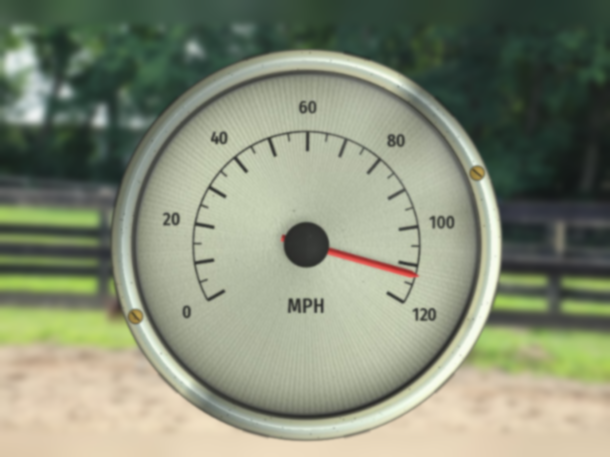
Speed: 112.5mph
